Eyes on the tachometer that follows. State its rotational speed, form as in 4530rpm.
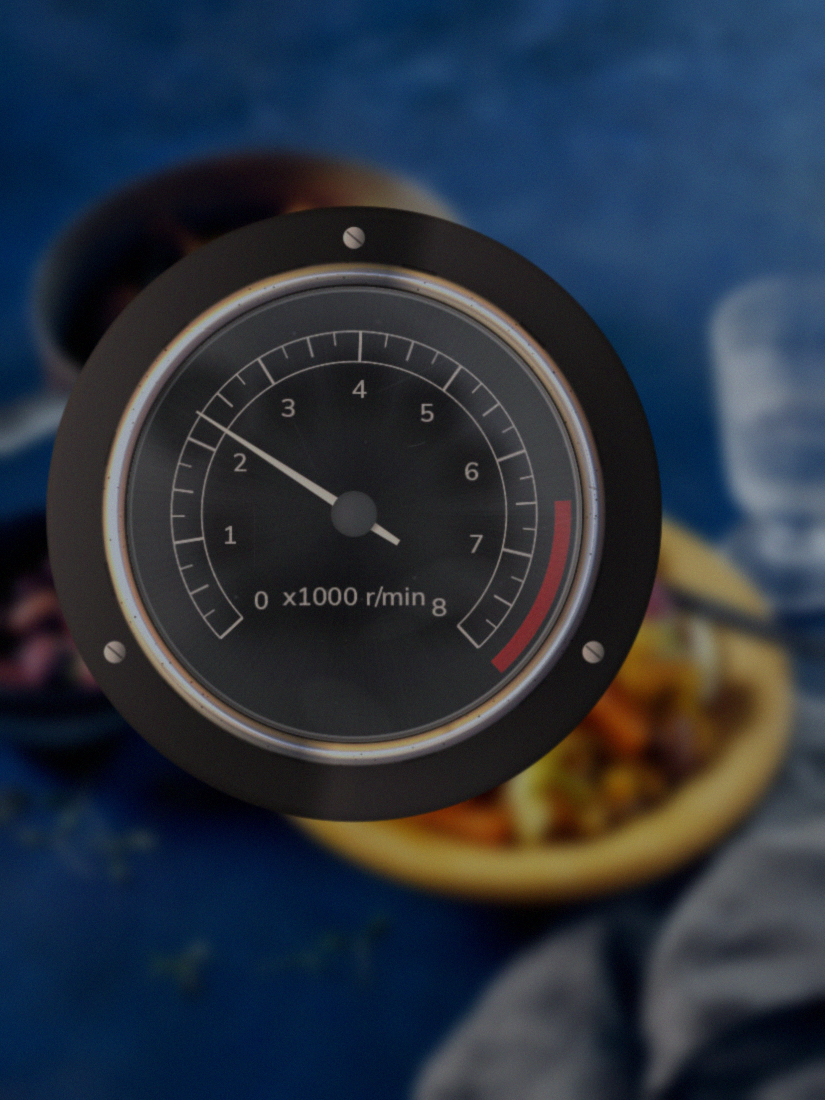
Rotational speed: 2250rpm
